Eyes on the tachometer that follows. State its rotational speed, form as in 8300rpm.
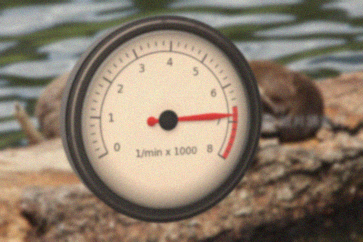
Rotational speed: 6800rpm
